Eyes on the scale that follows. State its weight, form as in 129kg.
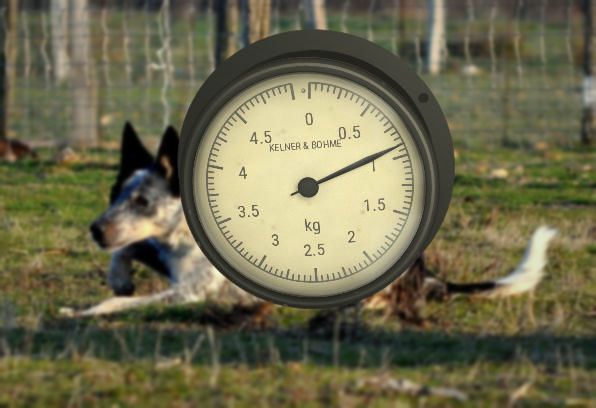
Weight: 0.9kg
